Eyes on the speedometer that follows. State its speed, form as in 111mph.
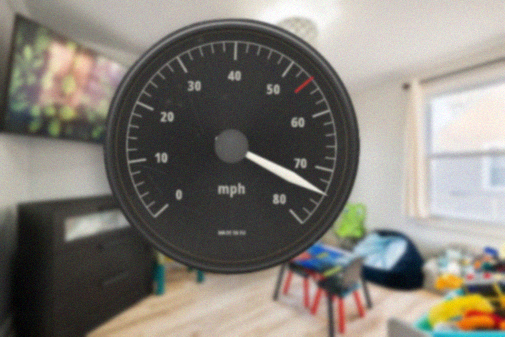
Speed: 74mph
